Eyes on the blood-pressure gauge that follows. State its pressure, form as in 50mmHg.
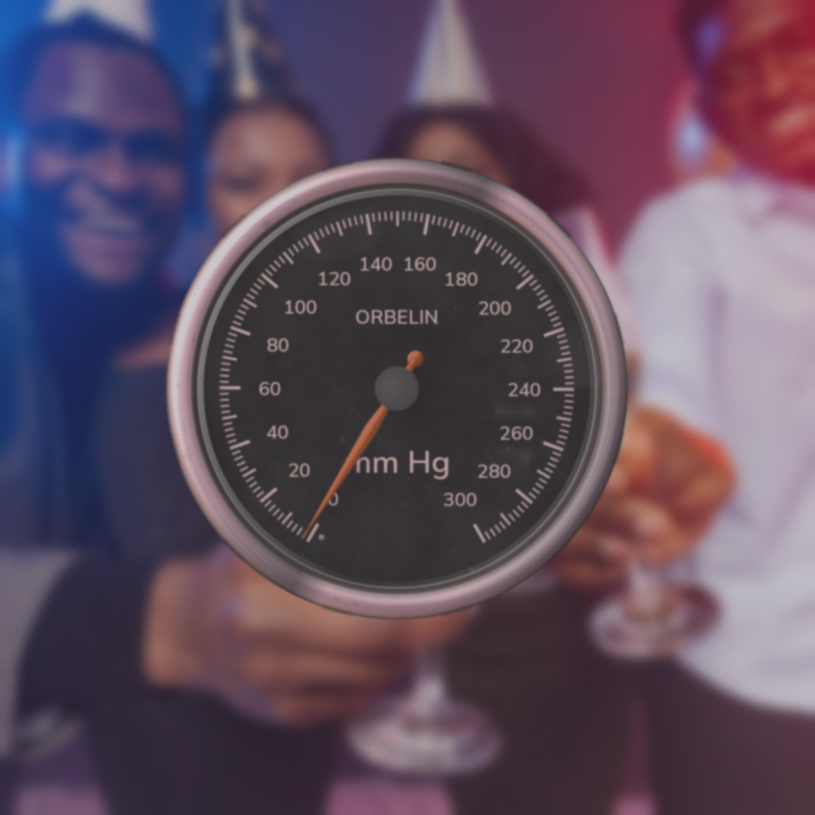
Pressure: 2mmHg
